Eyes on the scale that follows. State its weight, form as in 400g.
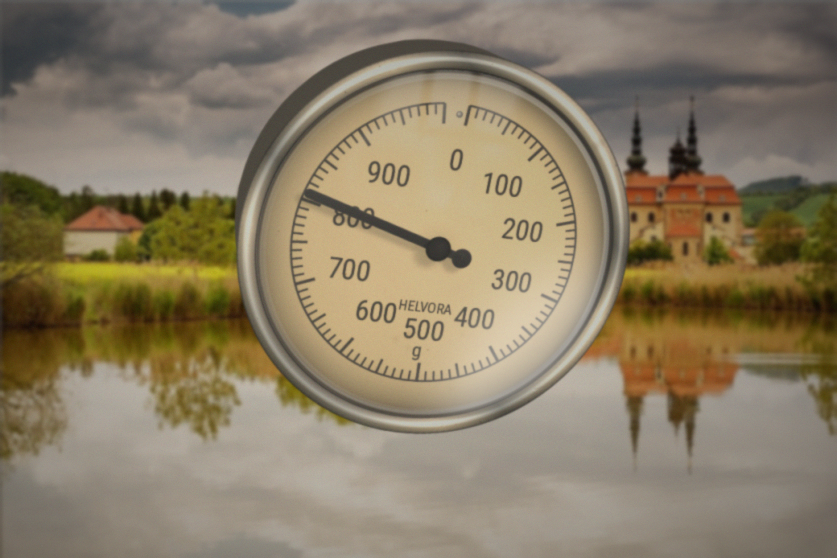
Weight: 810g
